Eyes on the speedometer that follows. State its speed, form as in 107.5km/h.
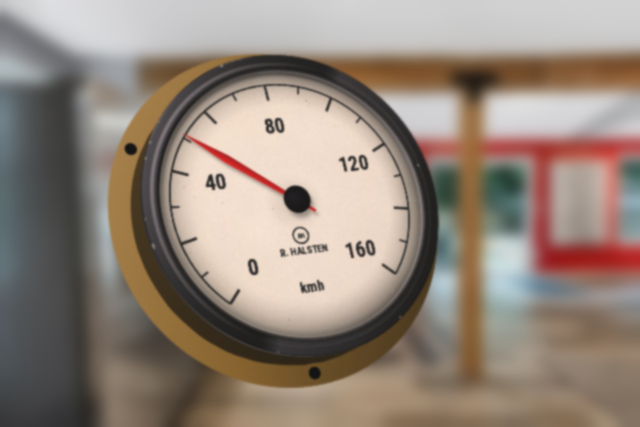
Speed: 50km/h
